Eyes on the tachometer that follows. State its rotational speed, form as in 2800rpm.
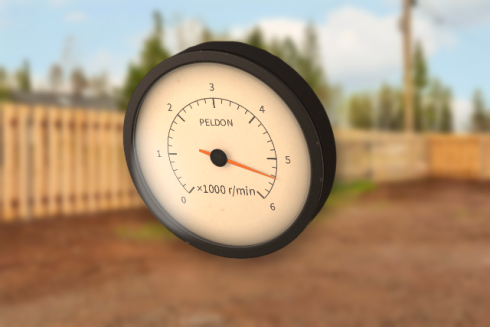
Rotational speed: 5400rpm
